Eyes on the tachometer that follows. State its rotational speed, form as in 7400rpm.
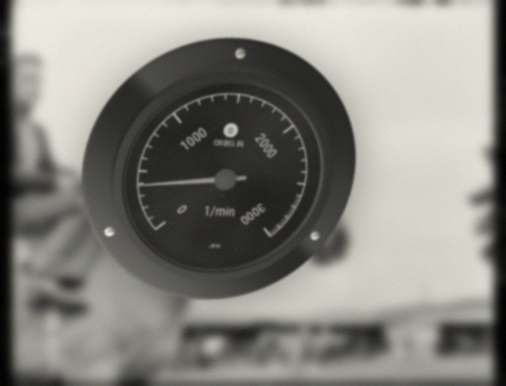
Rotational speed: 400rpm
